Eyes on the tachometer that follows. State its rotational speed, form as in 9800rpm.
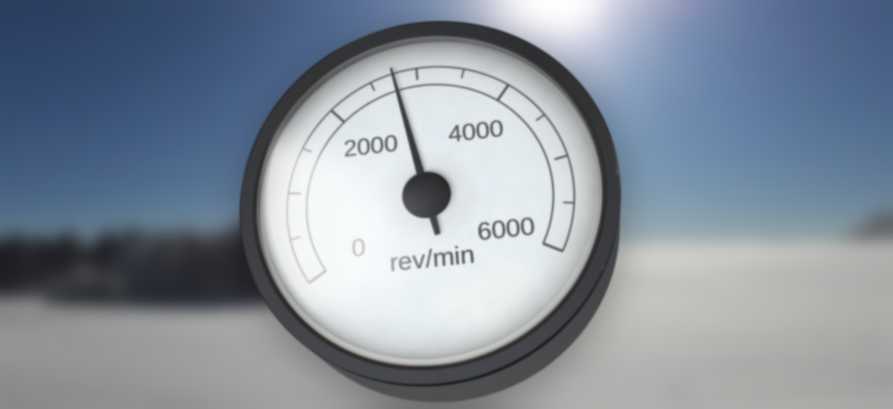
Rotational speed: 2750rpm
